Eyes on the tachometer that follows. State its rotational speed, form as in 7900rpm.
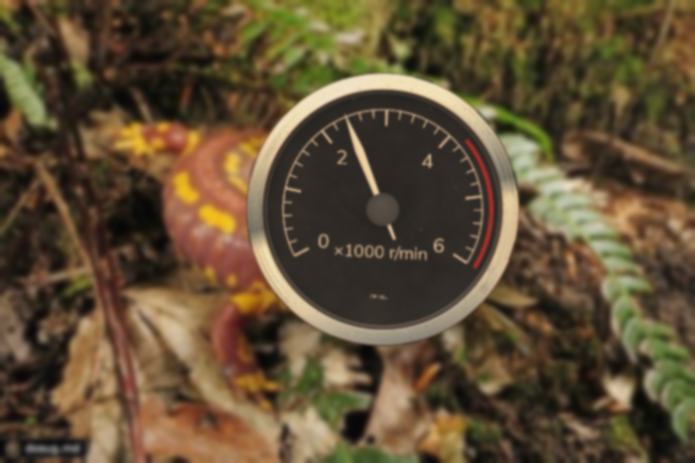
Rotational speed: 2400rpm
